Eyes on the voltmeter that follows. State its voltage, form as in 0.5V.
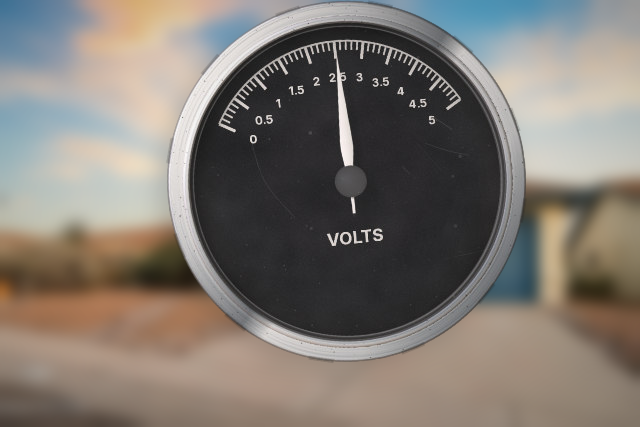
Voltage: 2.5V
